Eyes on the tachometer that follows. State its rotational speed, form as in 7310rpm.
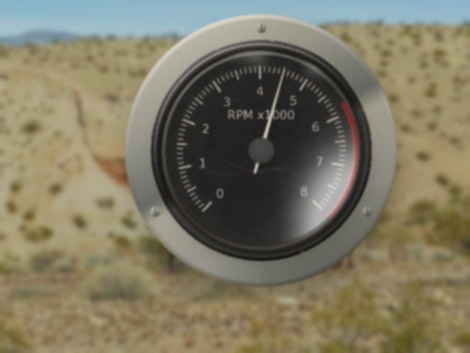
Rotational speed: 4500rpm
